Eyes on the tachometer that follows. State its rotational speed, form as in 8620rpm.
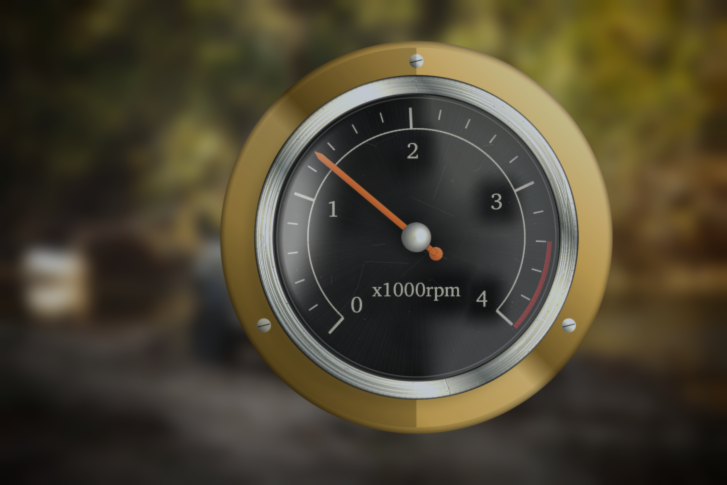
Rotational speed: 1300rpm
